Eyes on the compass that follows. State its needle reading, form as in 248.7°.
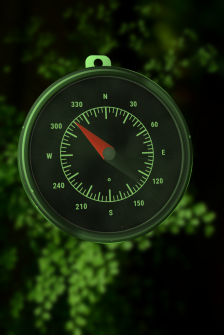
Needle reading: 315°
